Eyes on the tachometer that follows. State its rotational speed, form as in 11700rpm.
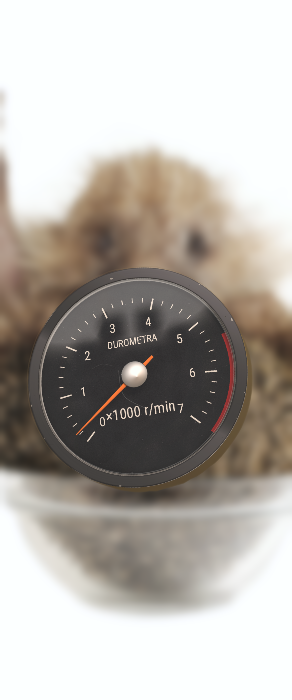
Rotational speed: 200rpm
